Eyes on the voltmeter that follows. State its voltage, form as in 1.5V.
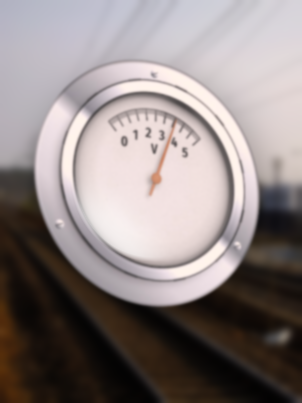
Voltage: 3.5V
